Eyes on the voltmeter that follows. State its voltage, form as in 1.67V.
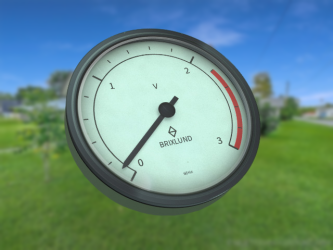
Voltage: 0.1V
